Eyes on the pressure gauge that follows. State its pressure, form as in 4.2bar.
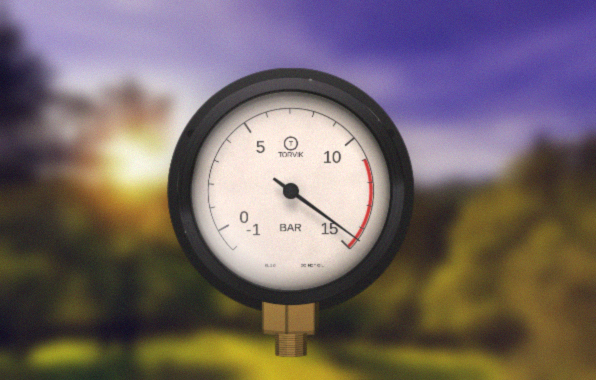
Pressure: 14.5bar
